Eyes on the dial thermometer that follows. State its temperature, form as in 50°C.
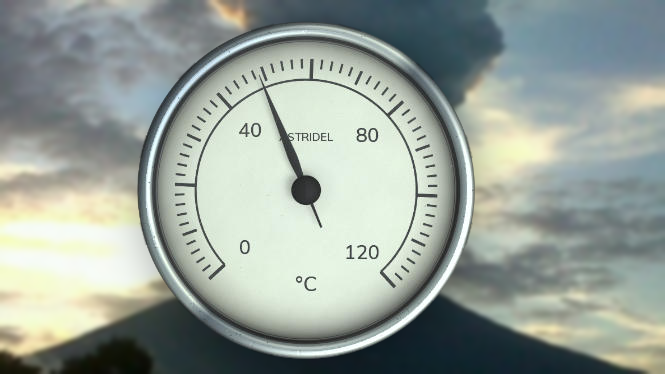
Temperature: 49°C
